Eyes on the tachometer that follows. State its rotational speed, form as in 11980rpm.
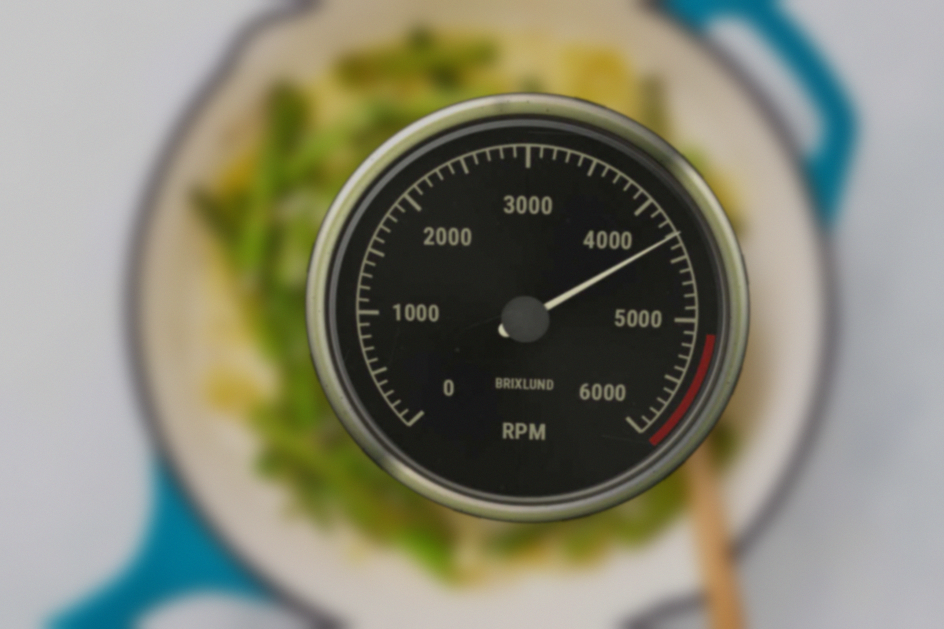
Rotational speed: 4300rpm
